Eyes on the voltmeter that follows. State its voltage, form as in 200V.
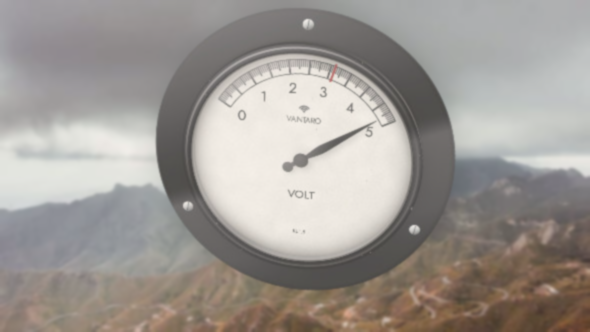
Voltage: 4.75V
